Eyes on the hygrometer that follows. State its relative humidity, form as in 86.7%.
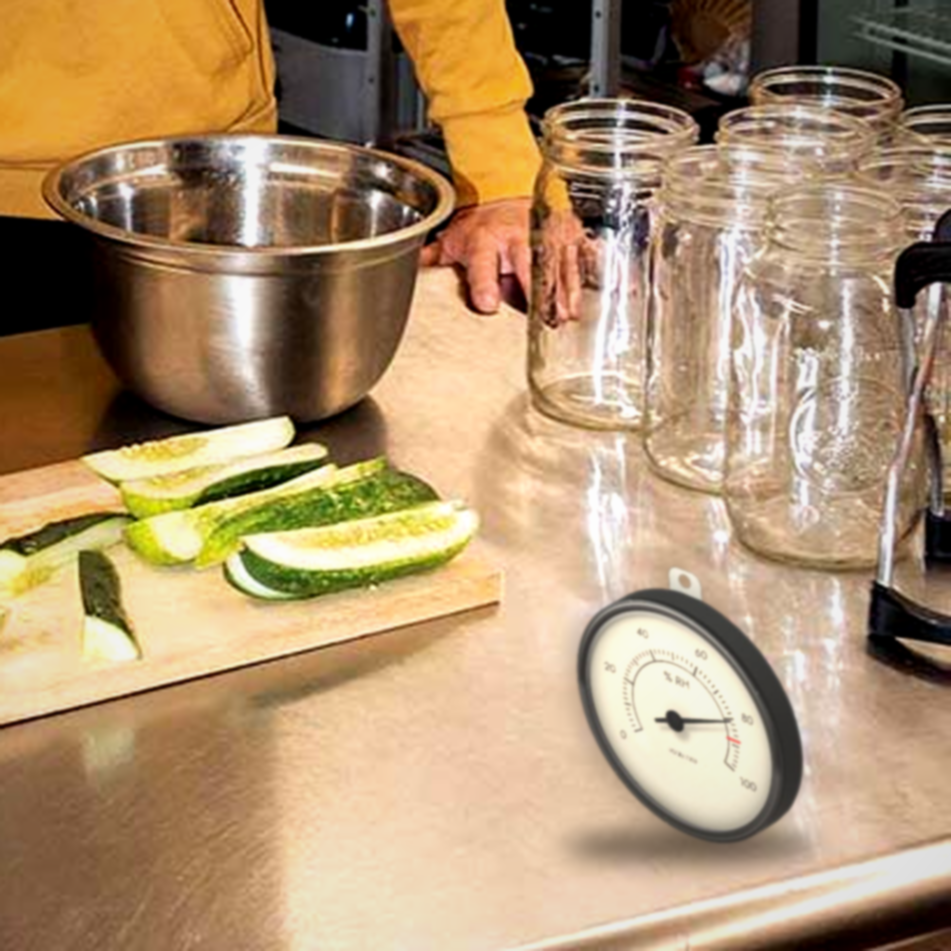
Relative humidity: 80%
